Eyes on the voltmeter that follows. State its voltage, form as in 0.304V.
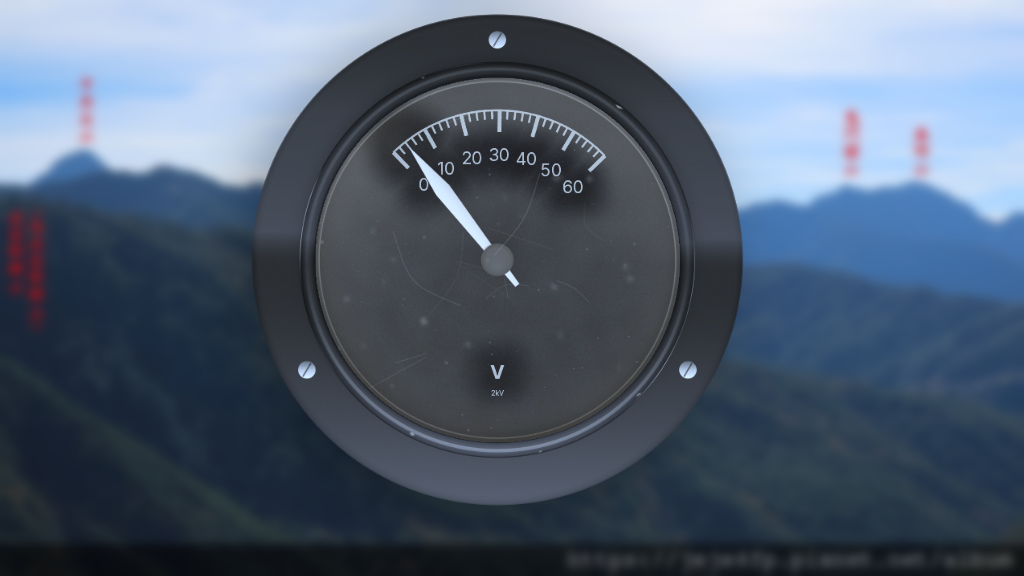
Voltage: 4V
